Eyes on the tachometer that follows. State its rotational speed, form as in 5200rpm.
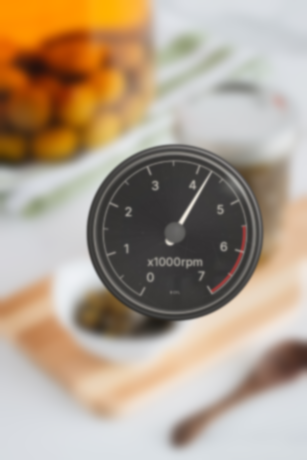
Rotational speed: 4250rpm
